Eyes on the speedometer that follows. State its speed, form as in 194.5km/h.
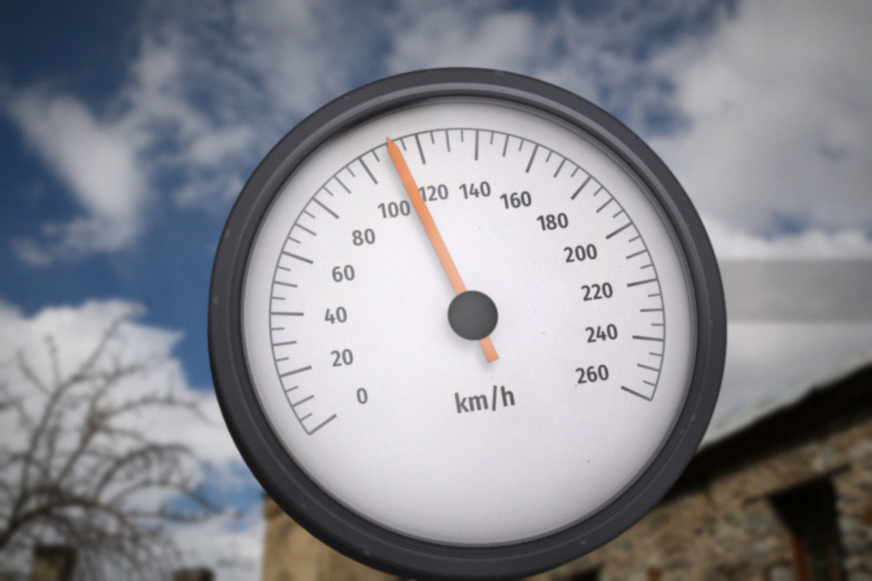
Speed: 110km/h
